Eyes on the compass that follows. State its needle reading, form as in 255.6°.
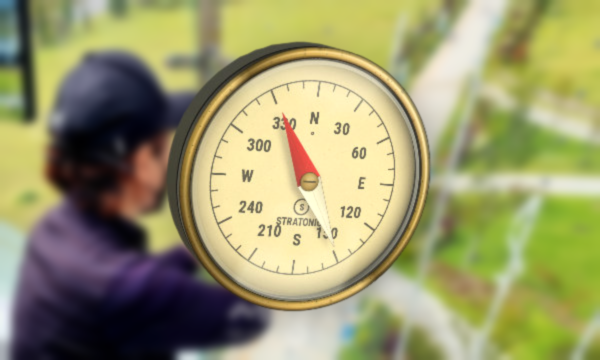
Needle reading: 330°
